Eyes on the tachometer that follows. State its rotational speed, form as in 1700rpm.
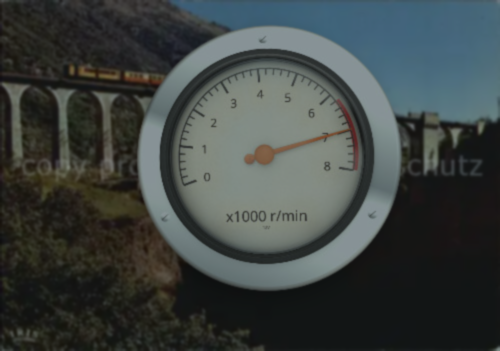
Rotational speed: 7000rpm
